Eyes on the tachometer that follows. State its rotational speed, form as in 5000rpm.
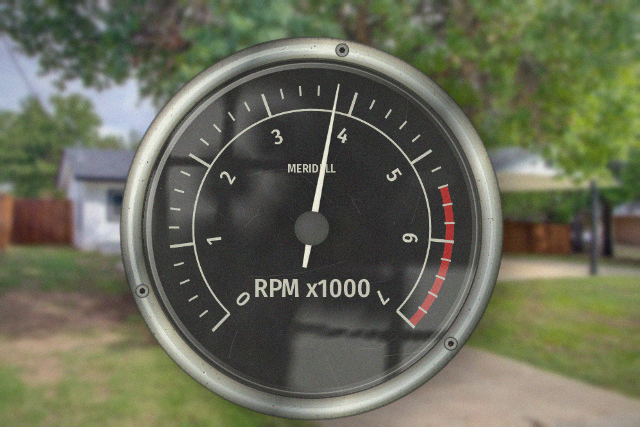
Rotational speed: 3800rpm
